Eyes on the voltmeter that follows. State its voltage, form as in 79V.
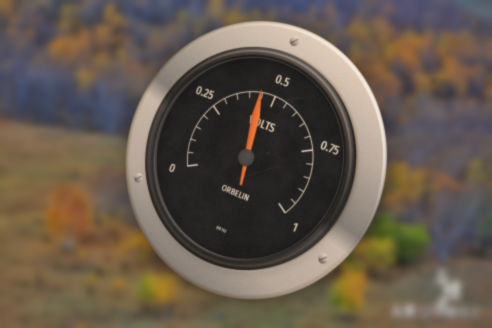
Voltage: 0.45V
